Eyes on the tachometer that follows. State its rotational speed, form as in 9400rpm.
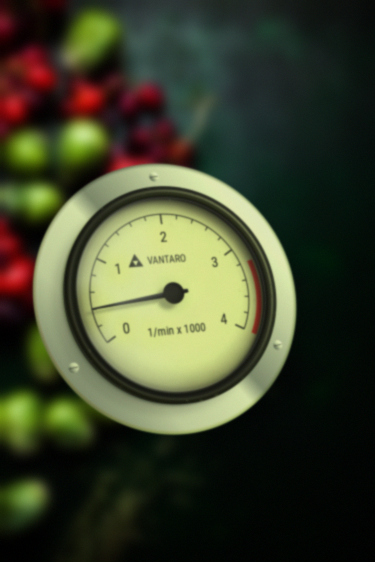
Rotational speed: 400rpm
